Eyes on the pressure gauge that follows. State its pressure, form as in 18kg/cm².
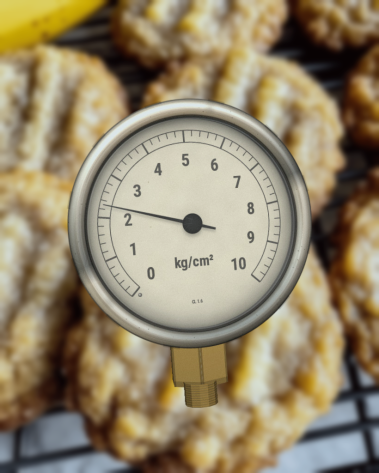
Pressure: 2.3kg/cm²
